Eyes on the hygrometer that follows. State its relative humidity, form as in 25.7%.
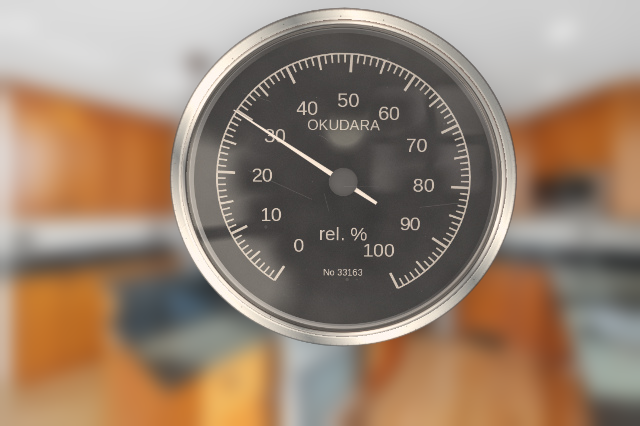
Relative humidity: 30%
